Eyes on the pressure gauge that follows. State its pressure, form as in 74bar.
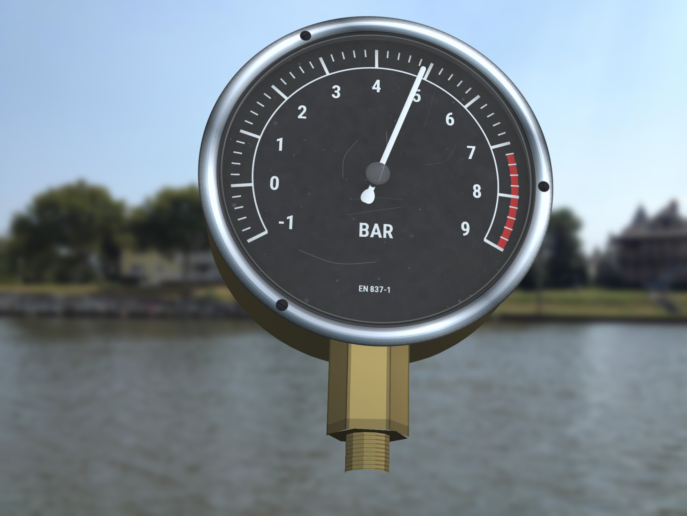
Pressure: 4.9bar
